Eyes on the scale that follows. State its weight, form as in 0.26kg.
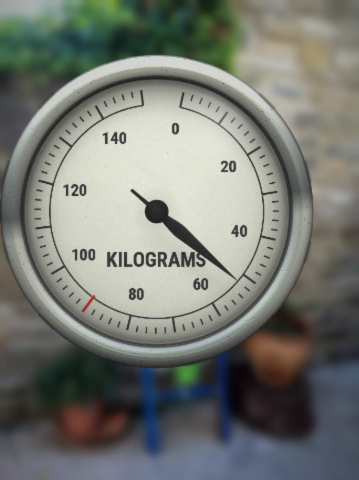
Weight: 52kg
